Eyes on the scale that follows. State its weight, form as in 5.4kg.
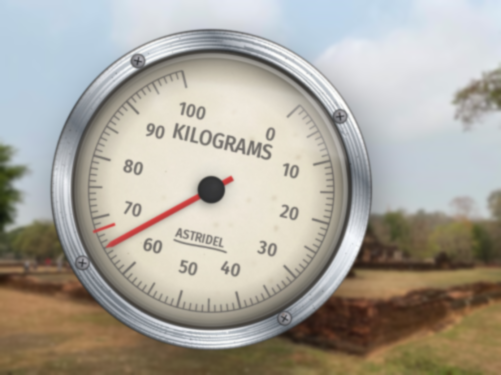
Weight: 65kg
